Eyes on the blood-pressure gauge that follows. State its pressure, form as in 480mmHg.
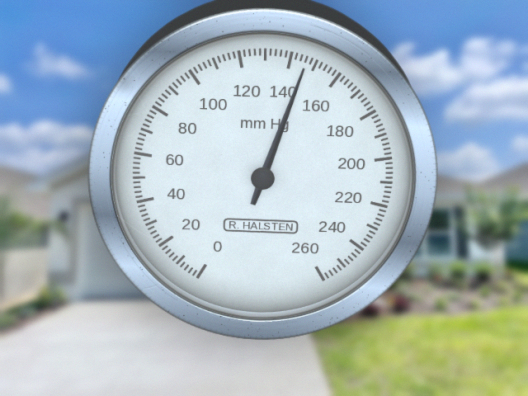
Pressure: 146mmHg
